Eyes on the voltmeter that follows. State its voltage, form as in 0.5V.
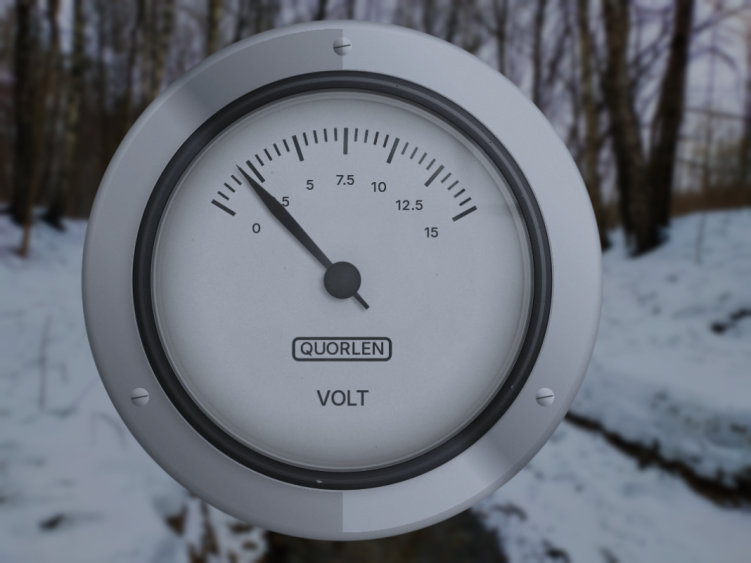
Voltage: 2V
